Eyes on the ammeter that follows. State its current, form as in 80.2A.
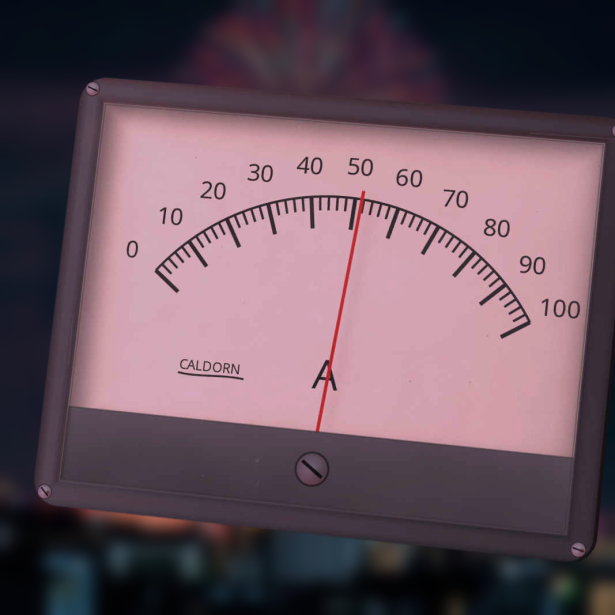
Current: 52A
